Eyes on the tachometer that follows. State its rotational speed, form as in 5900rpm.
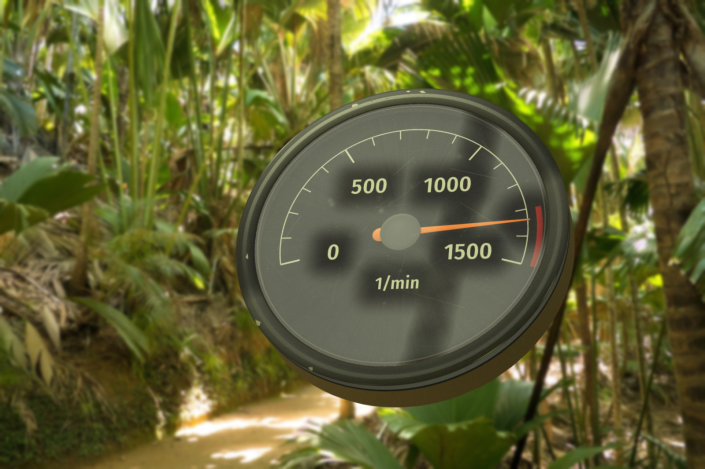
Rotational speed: 1350rpm
